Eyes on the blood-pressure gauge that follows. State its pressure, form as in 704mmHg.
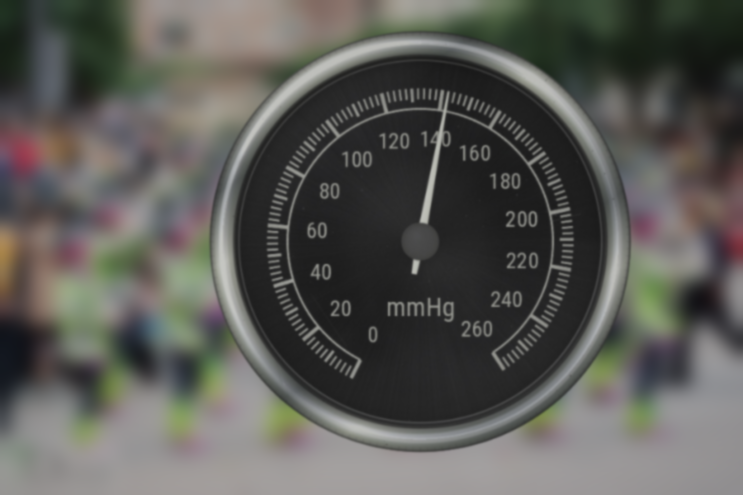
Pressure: 142mmHg
